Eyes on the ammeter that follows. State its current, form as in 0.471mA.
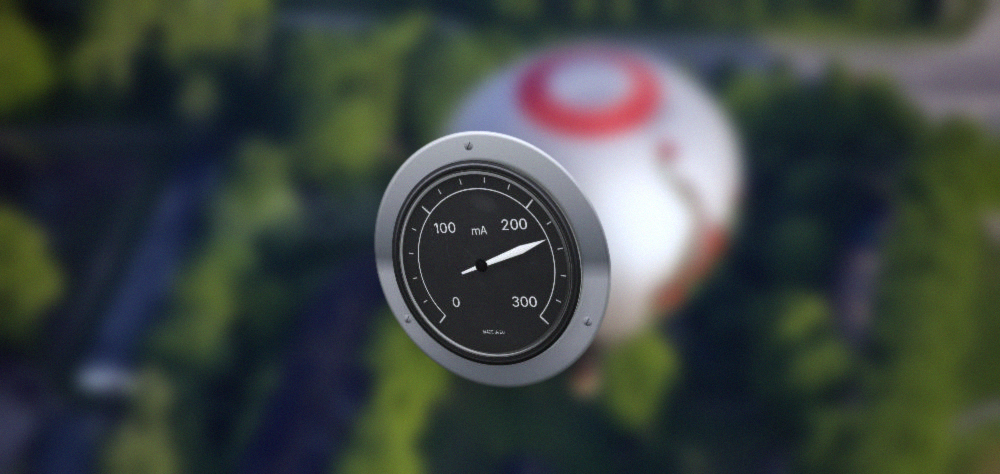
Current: 230mA
